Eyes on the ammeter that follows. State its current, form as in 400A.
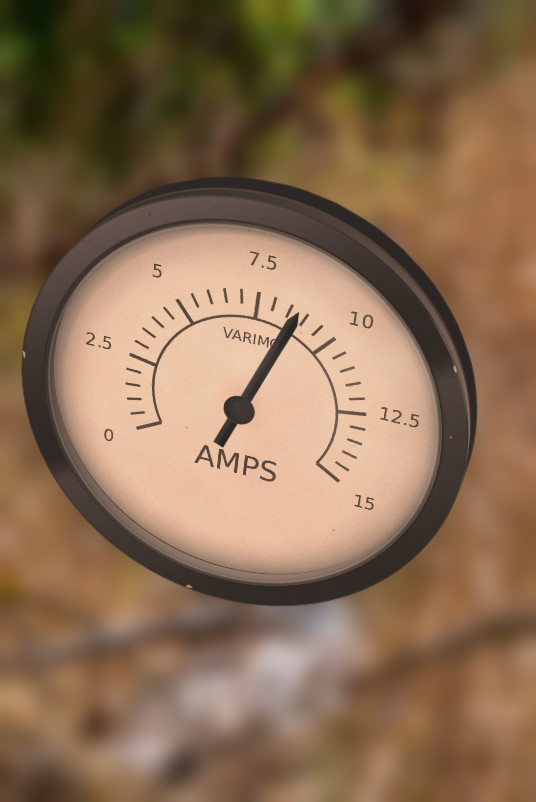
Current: 8.75A
